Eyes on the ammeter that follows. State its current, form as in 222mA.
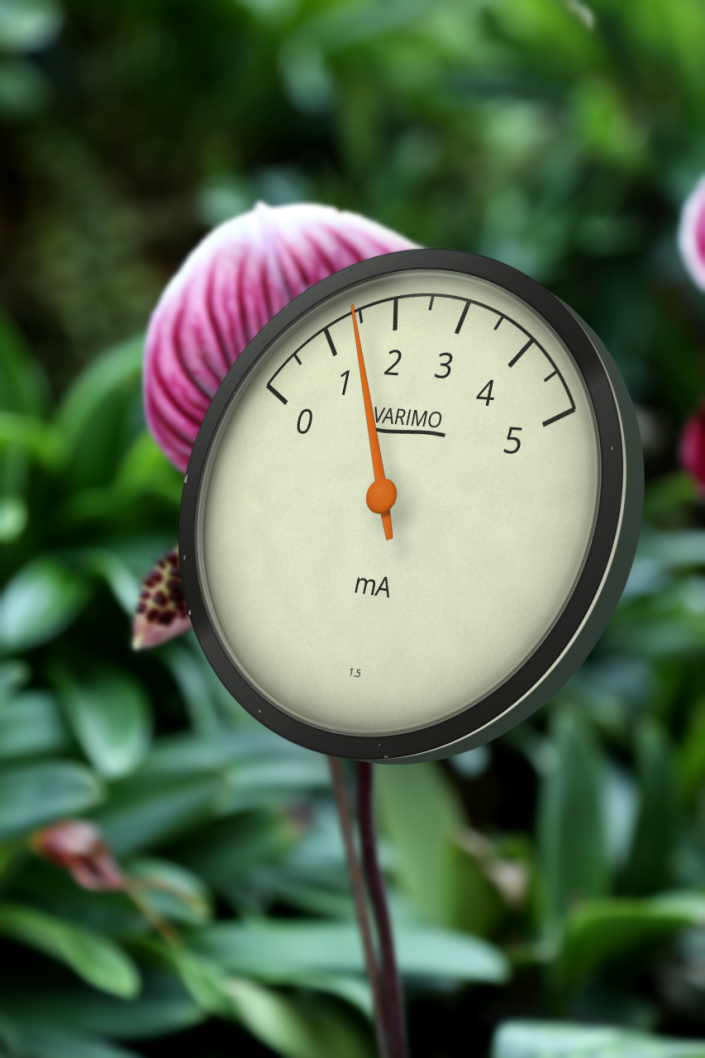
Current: 1.5mA
